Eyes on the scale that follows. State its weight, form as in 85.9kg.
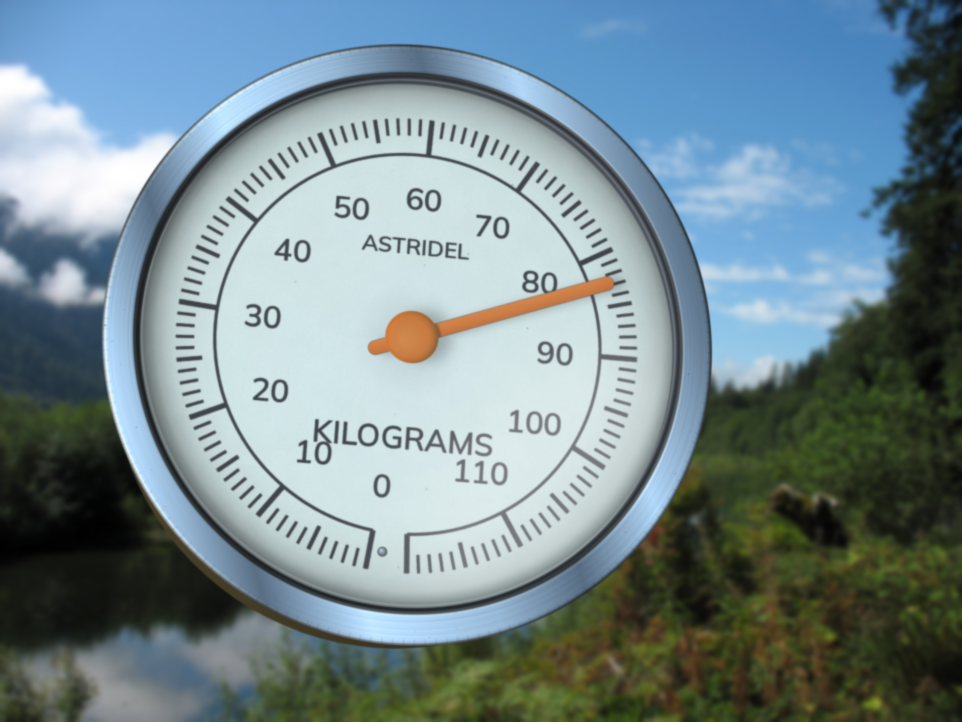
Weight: 83kg
